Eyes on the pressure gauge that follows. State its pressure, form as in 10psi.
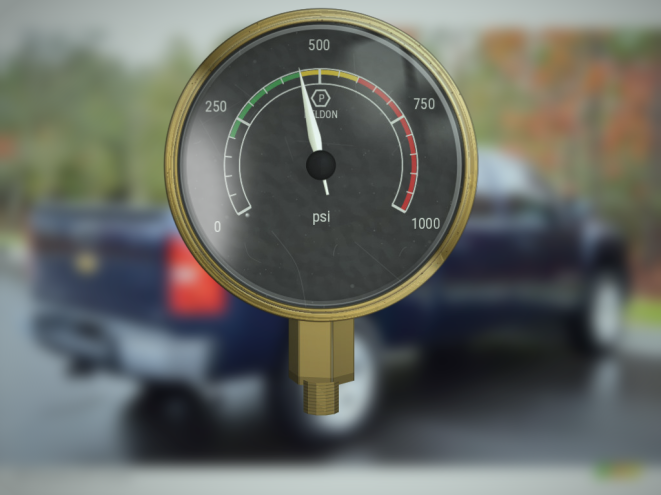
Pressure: 450psi
